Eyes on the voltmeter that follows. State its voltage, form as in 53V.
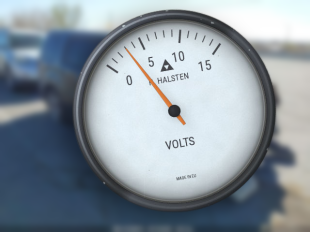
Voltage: 3V
